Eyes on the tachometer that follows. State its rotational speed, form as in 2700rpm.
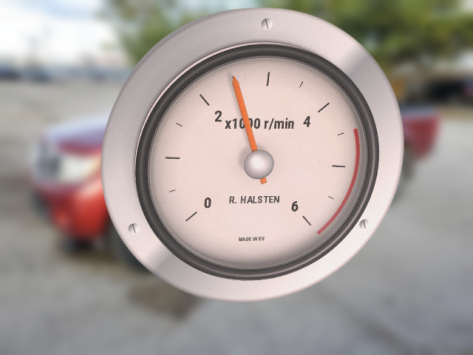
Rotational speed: 2500rpm
